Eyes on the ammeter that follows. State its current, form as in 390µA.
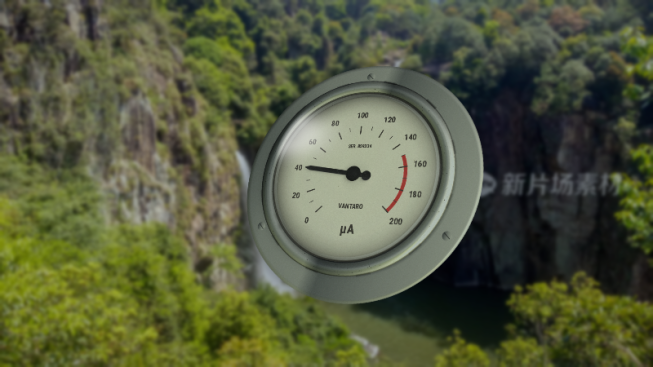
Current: 40µA
